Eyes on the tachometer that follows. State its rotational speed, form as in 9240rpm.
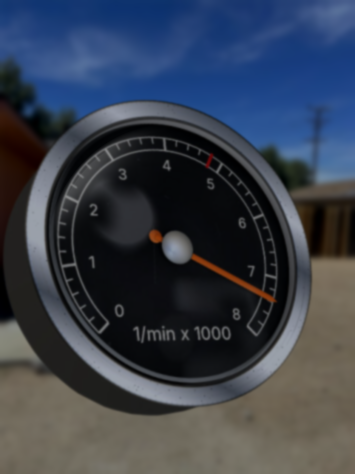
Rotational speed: 7400rpm
